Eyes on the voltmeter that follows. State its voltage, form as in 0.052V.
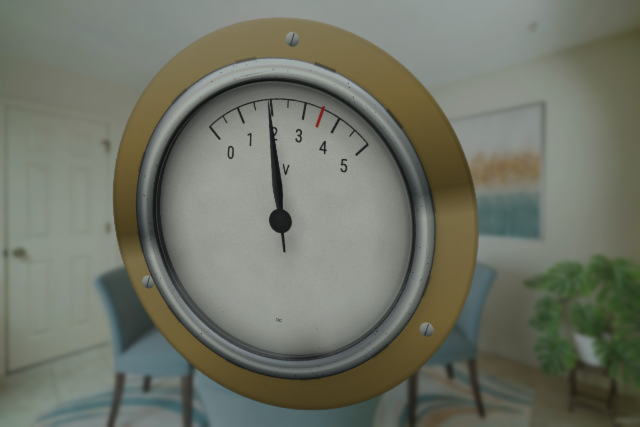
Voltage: 2V
